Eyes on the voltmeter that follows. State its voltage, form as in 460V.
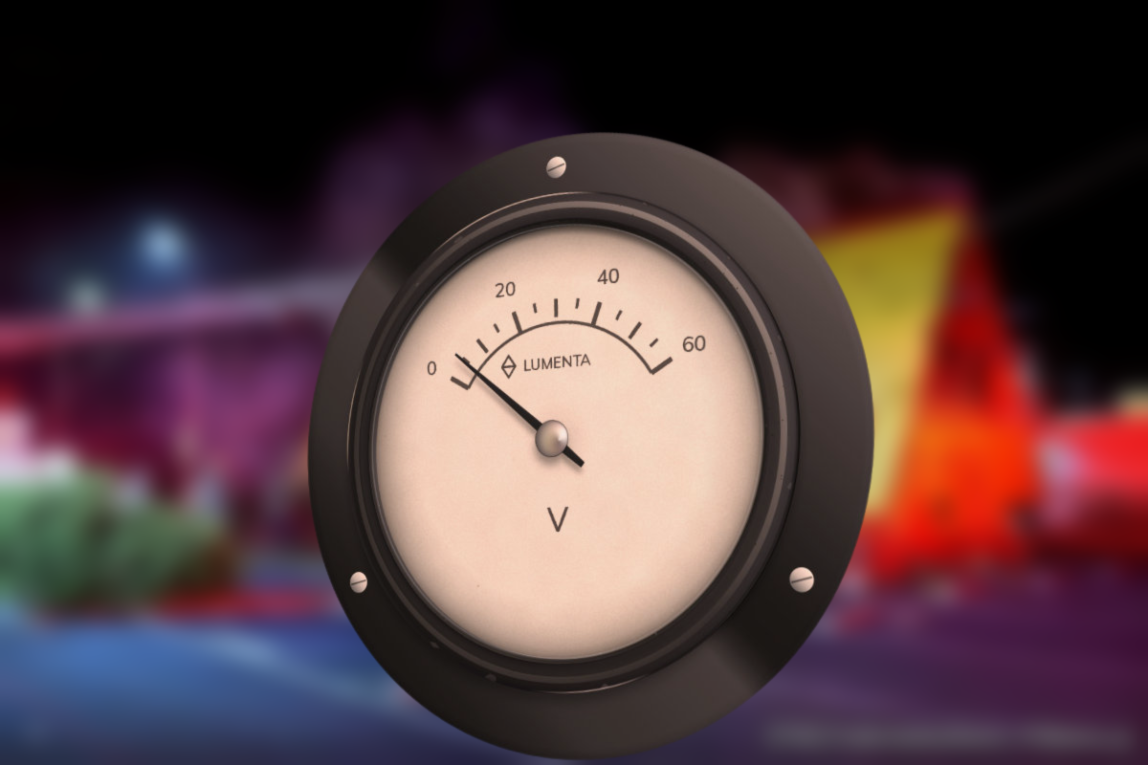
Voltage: 5V
